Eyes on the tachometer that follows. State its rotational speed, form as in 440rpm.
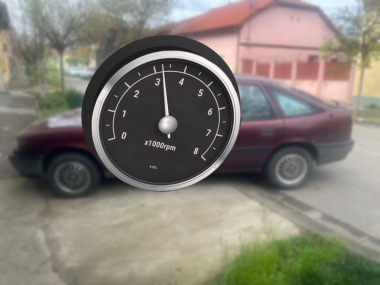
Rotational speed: 3250rpm
